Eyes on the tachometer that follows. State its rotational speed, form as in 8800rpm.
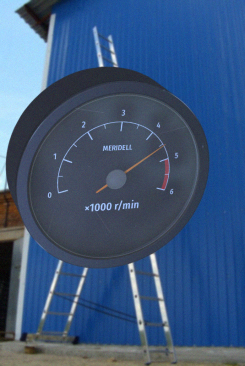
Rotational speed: 4500rpm
